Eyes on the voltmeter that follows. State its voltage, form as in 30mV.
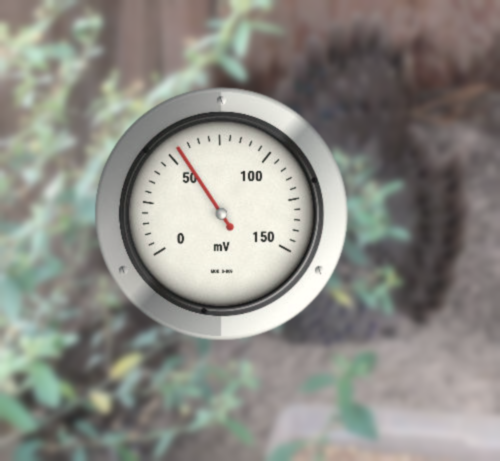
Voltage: 55mV
